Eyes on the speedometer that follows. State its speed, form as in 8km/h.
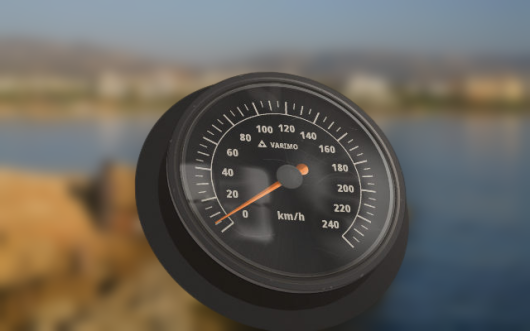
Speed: 5km/h
